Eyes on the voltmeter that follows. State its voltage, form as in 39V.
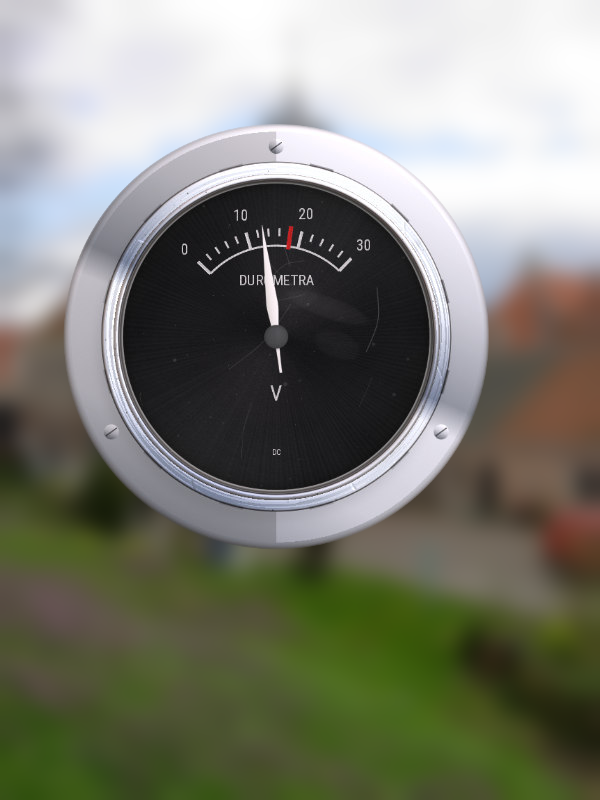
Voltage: 13V
